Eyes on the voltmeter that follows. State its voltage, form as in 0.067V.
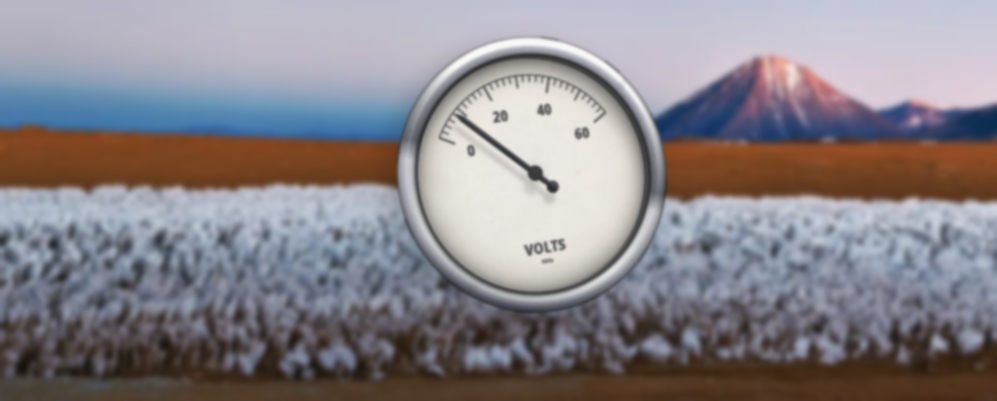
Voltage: 8V
